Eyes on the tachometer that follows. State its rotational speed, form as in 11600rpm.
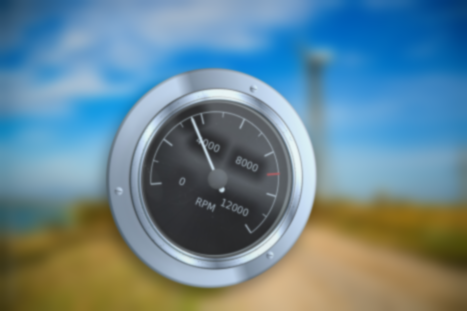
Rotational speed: 3500rpm
